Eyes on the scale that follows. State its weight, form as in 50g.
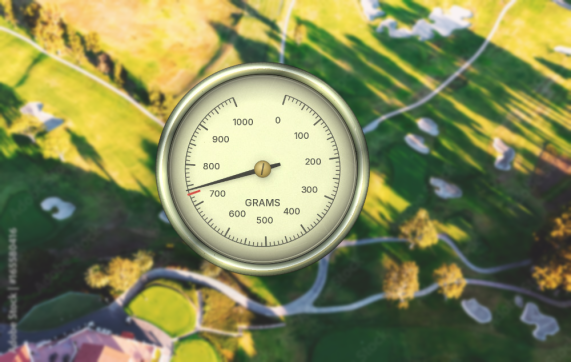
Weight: 740g
